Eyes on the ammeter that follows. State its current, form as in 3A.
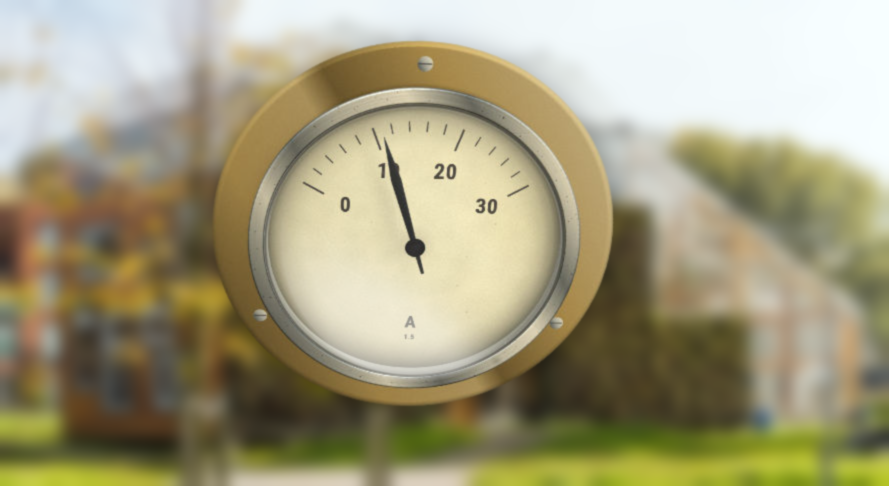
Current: 11A
